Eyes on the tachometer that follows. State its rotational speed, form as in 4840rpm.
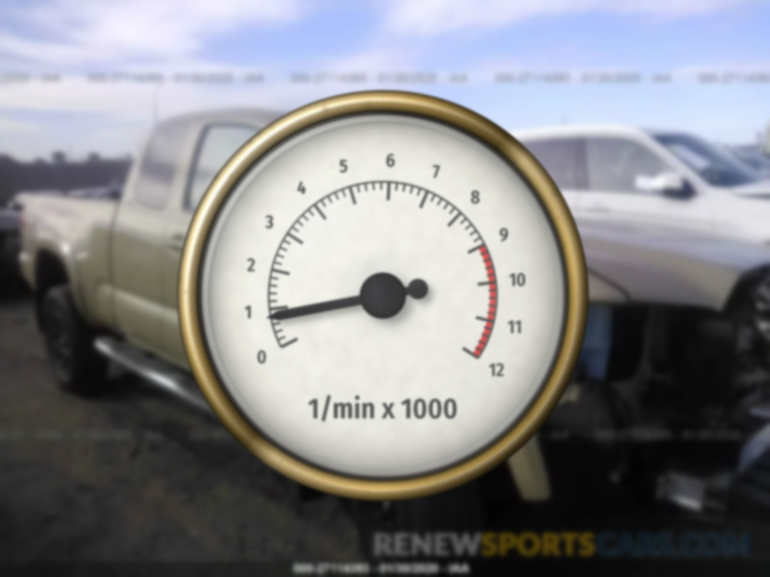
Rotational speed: 800rpm
